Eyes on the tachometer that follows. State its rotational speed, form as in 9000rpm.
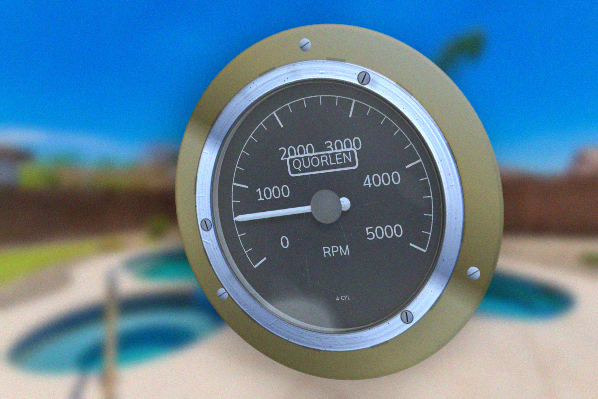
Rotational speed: 600rpm
